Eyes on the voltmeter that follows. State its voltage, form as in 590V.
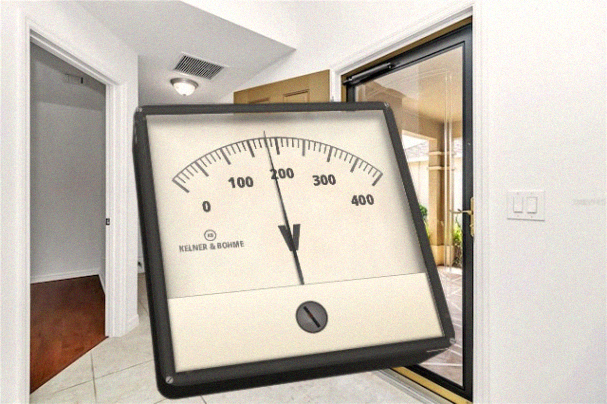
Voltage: 180V
